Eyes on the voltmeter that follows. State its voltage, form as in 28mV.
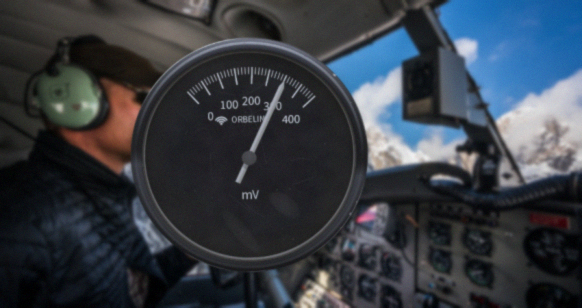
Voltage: 300mV
